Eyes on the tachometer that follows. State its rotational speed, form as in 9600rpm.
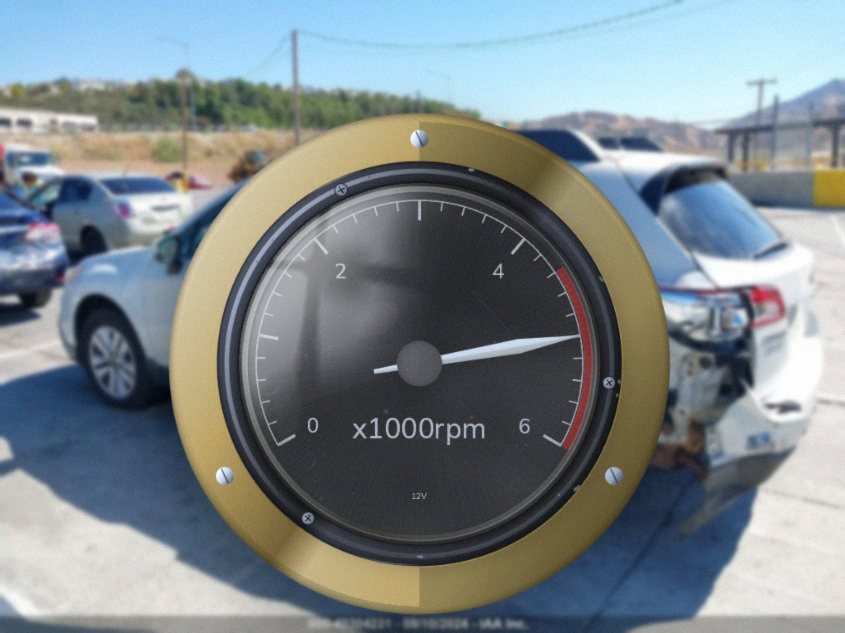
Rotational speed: 5000rpm
